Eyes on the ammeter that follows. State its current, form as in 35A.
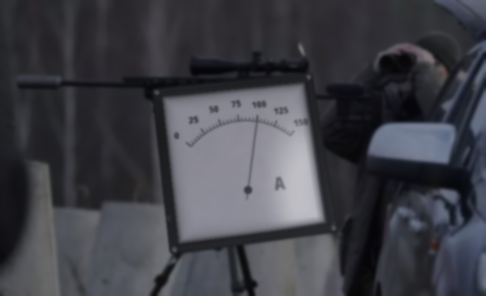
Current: 100A
